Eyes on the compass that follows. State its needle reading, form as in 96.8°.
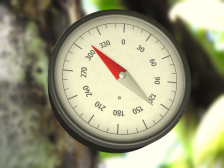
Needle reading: 310°
